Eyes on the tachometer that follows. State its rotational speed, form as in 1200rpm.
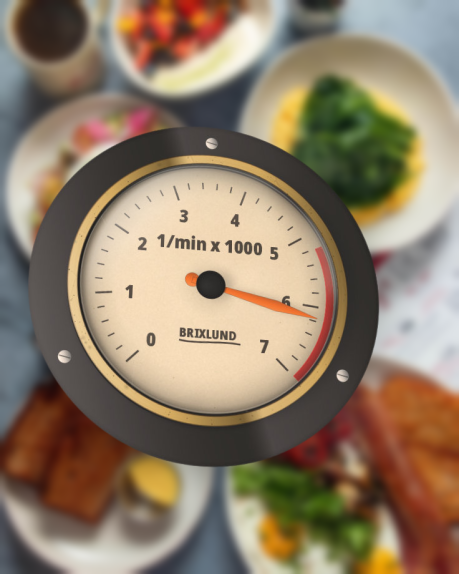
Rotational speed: 6200rpm
